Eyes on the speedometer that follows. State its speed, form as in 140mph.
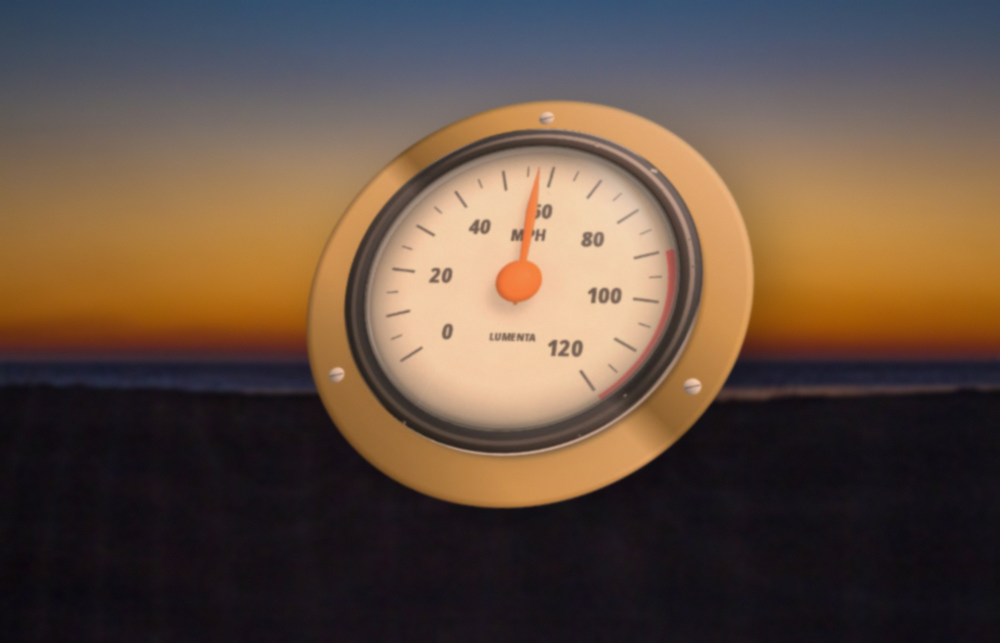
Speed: 57.5mph
